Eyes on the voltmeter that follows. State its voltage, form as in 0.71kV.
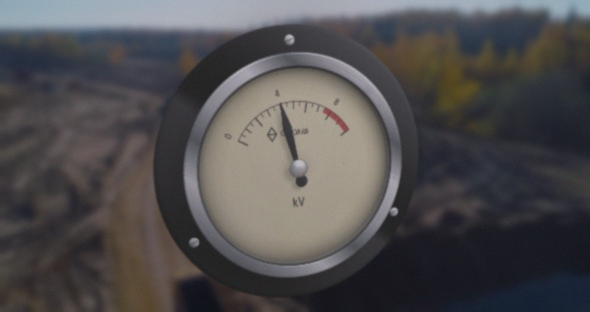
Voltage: 4kV
